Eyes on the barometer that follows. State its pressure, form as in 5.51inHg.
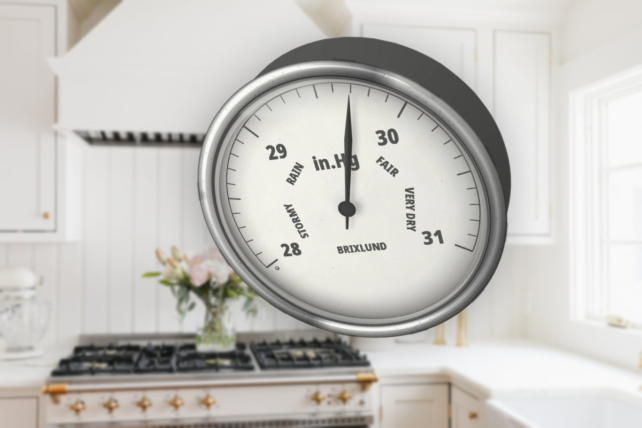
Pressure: 29.7inHg
